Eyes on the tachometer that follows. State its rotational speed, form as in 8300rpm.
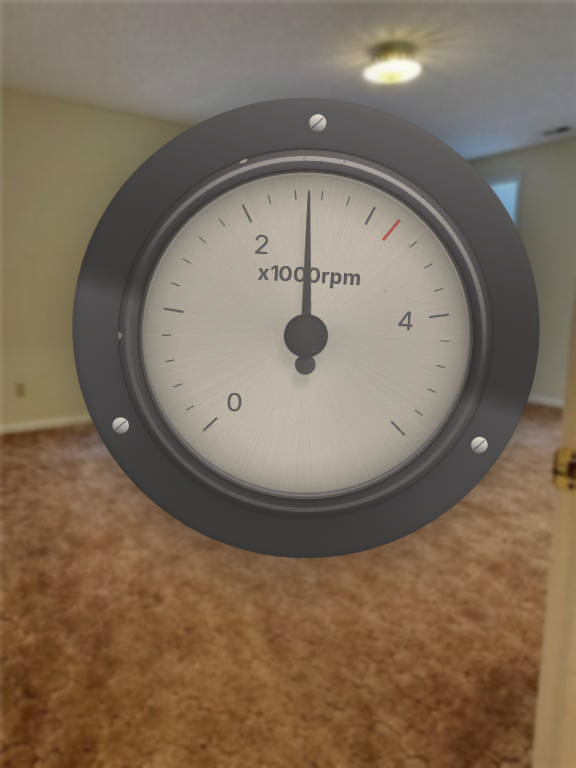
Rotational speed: 2500rpm
